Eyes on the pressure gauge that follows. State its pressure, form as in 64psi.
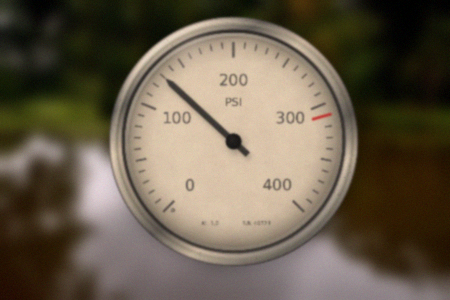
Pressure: 130psi
